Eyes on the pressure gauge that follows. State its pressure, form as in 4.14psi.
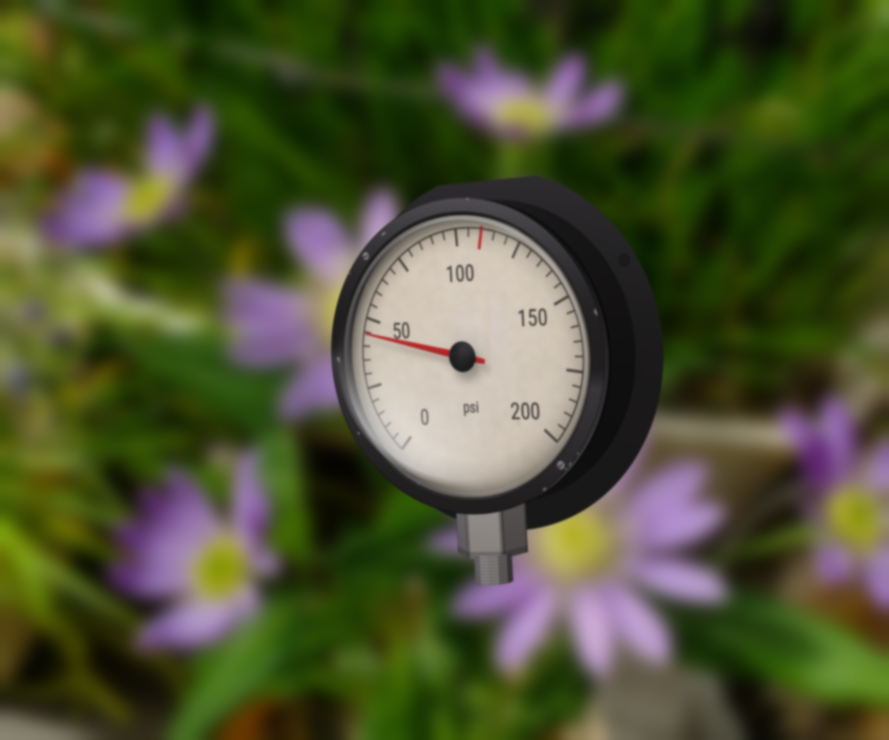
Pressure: 45psi
